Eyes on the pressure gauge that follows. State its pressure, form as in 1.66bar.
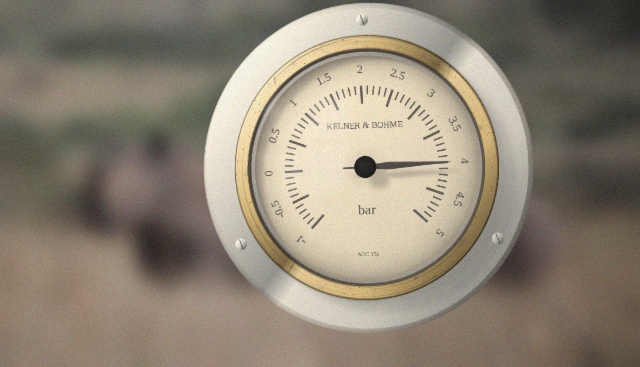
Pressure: 4bar
